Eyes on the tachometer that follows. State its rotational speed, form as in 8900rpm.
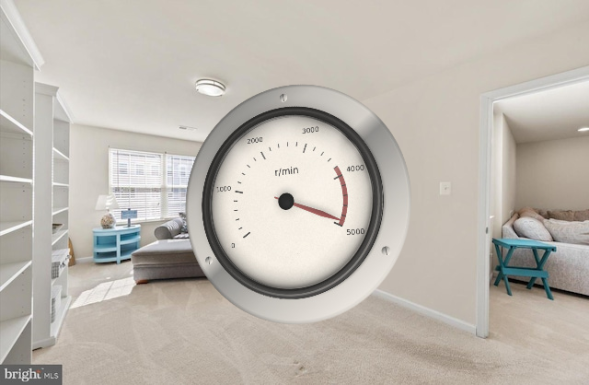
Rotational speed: 4900rpm
